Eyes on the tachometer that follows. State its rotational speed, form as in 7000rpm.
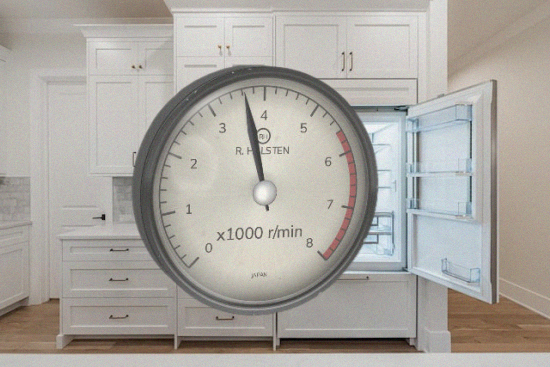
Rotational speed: 3600rpm
